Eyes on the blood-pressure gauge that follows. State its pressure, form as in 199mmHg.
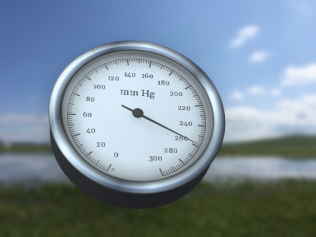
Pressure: 260mmHg
